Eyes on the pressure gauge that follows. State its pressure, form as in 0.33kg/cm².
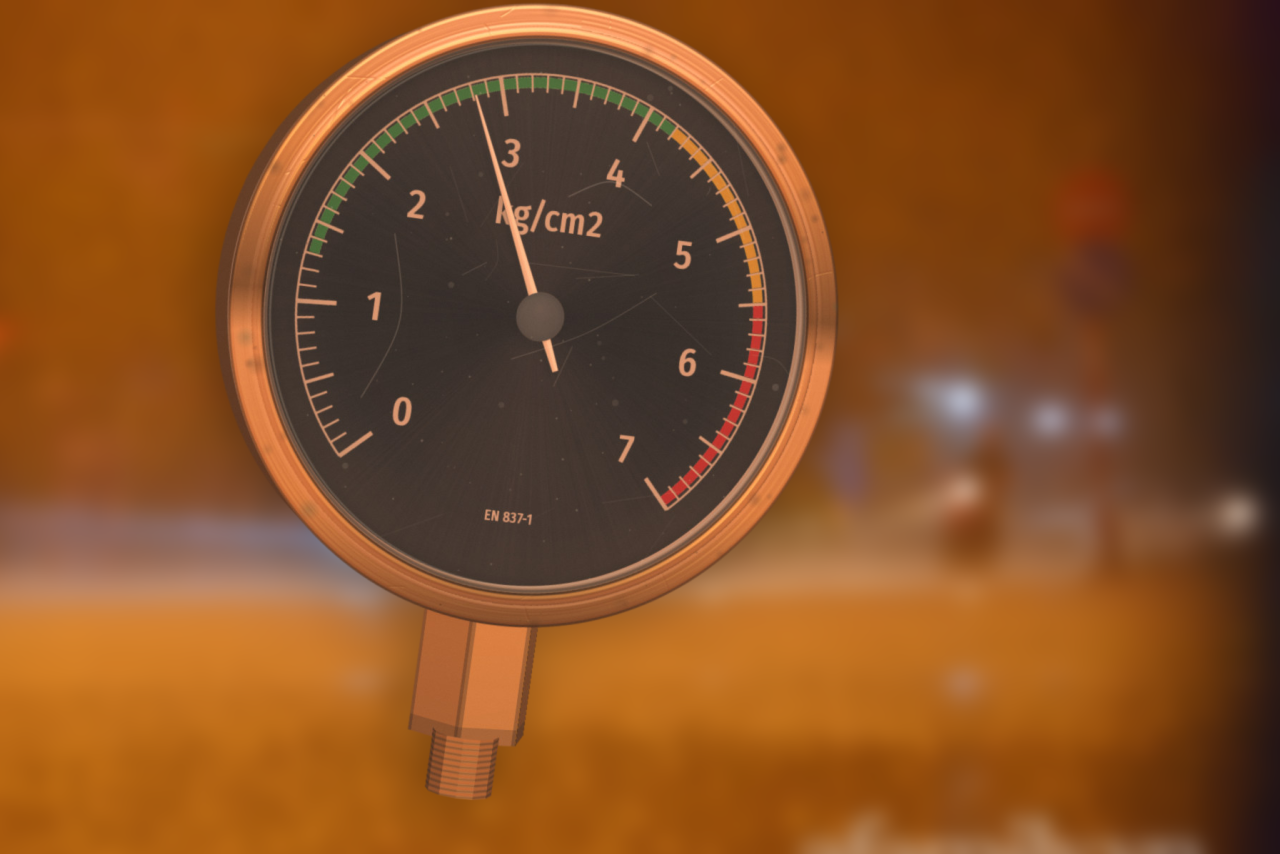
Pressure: 2.8kg/cm²
